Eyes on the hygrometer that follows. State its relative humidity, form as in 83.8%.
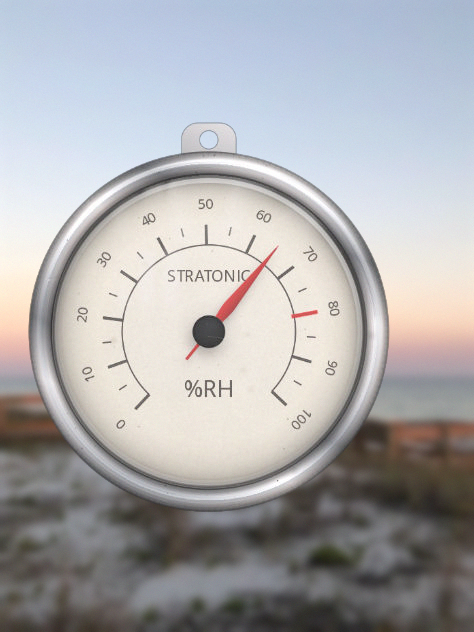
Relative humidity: 65%
